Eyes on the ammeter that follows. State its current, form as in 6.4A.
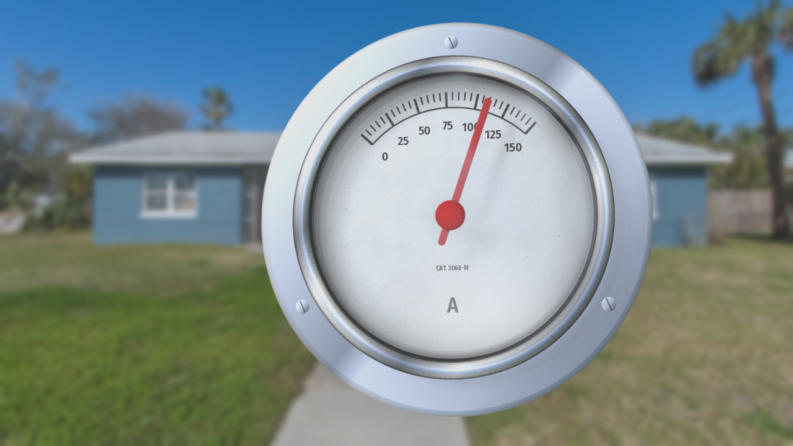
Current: 110A
